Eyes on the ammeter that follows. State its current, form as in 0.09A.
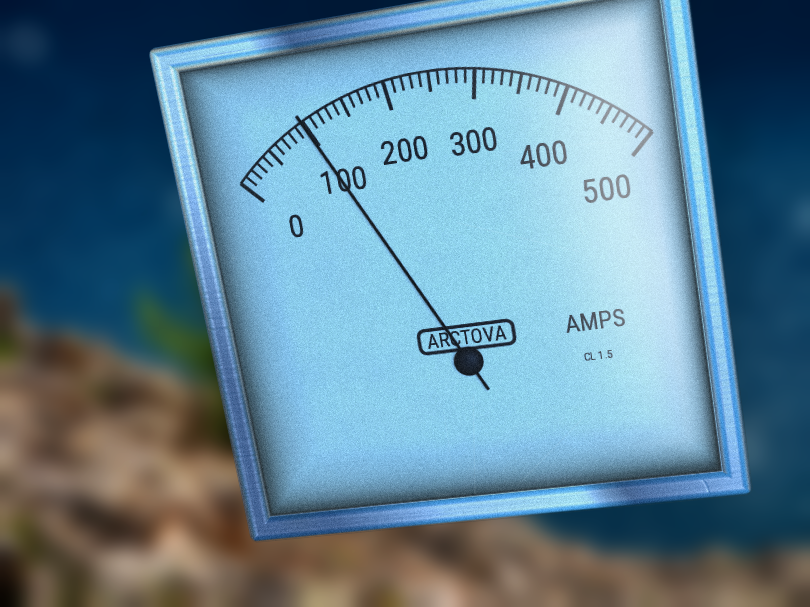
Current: 100A
